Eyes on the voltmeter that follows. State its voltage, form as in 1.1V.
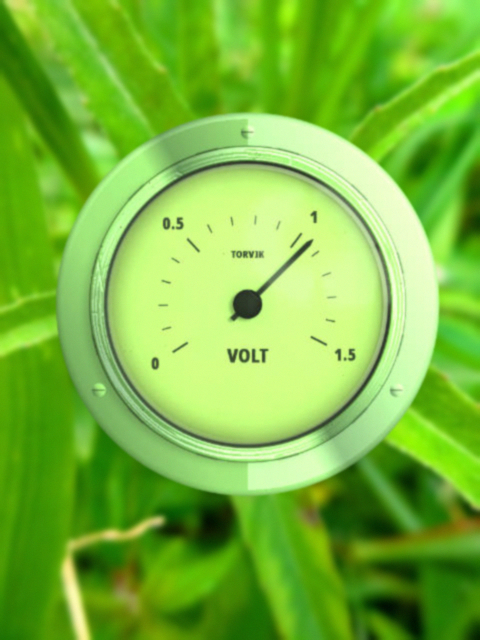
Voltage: 1.05V
